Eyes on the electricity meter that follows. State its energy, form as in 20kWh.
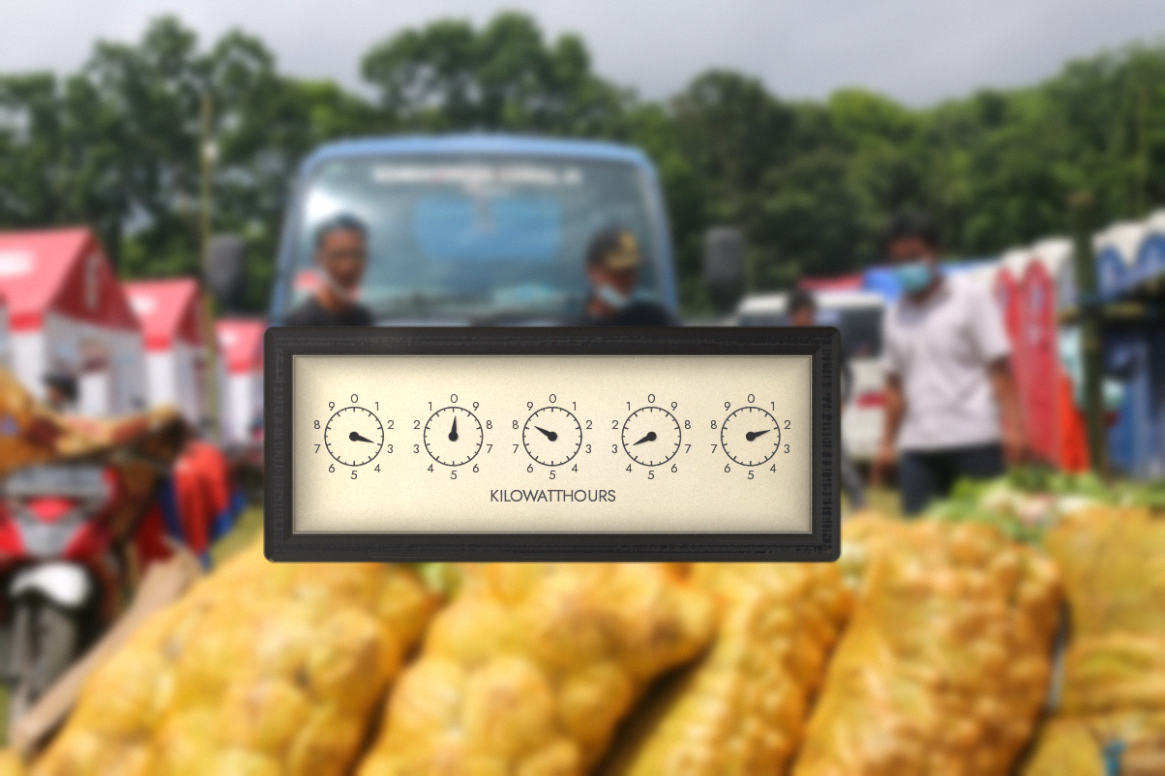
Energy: 29832kWh
